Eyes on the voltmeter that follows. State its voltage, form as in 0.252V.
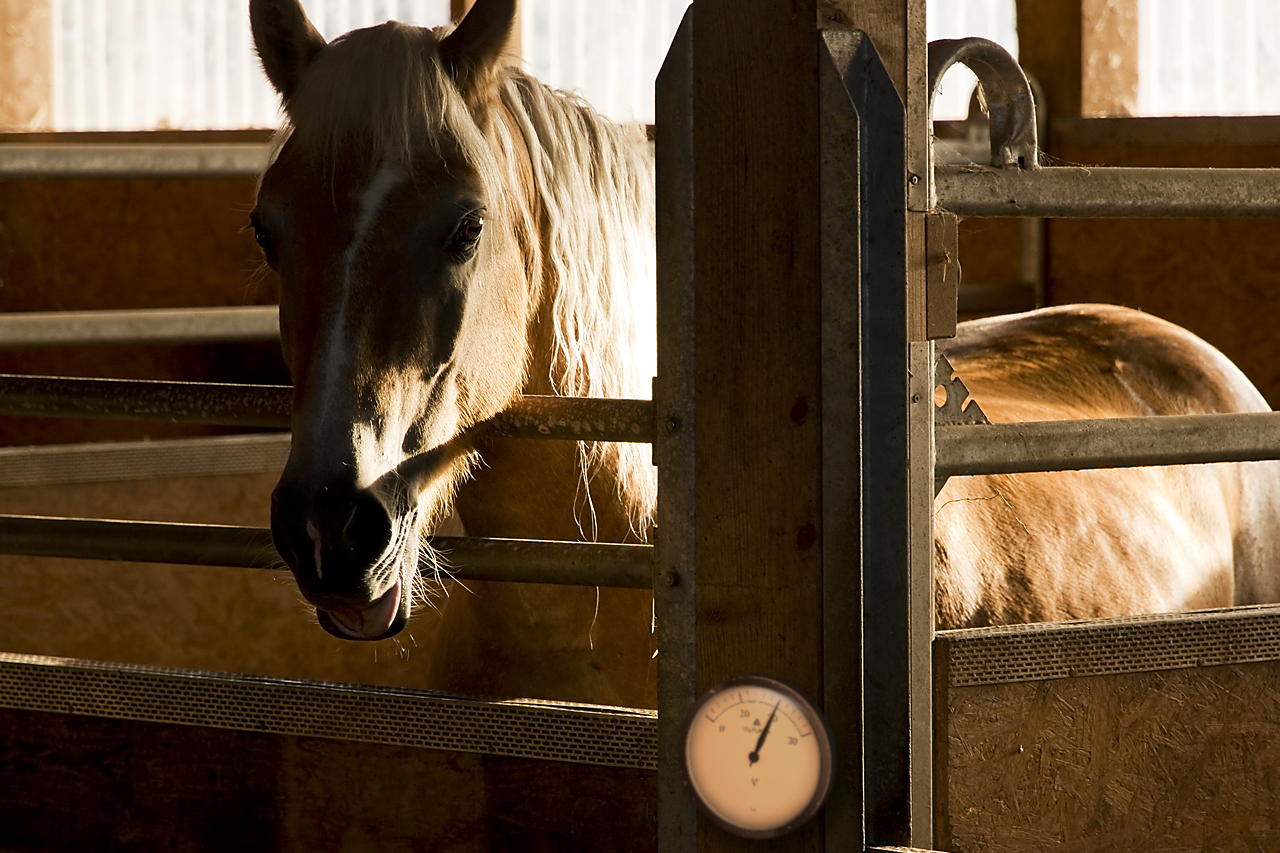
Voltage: 20V
